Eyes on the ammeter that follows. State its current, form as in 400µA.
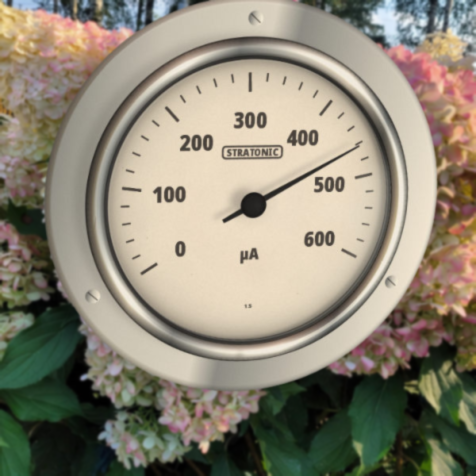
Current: 460µA
